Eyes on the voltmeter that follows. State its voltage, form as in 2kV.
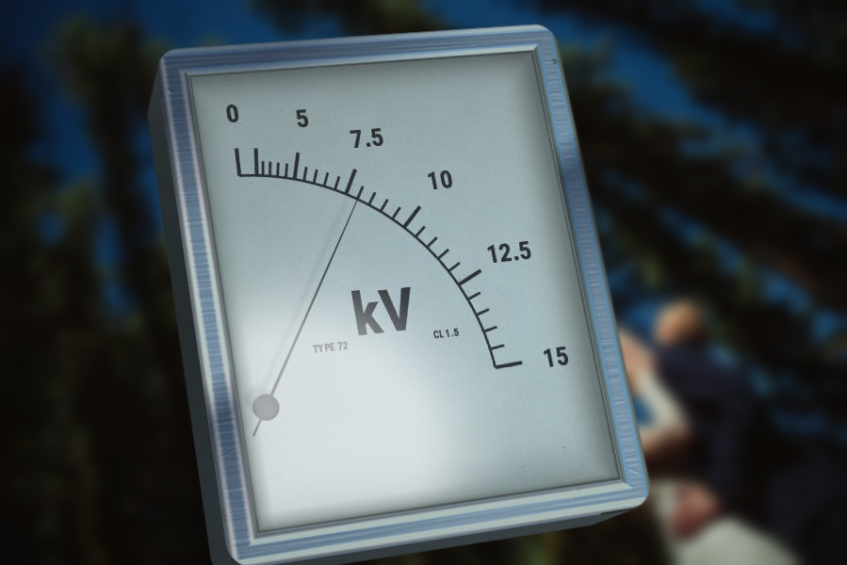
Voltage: 8kV
